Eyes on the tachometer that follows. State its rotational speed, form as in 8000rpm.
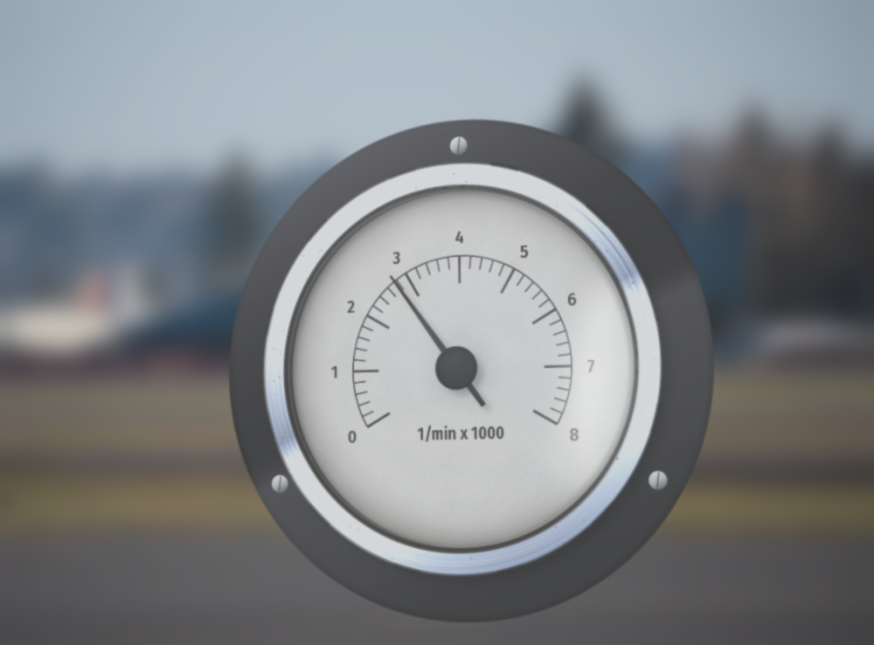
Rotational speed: 2800rpm
